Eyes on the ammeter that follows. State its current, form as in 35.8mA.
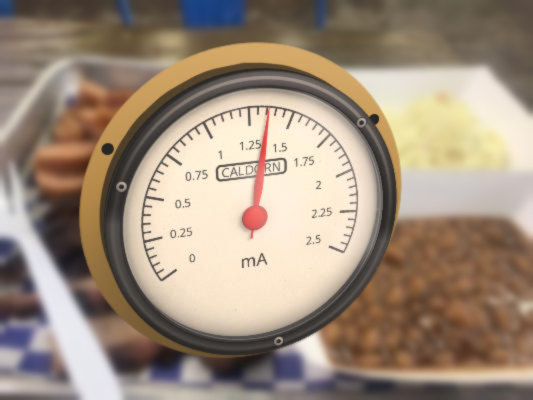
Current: 1.35mA
